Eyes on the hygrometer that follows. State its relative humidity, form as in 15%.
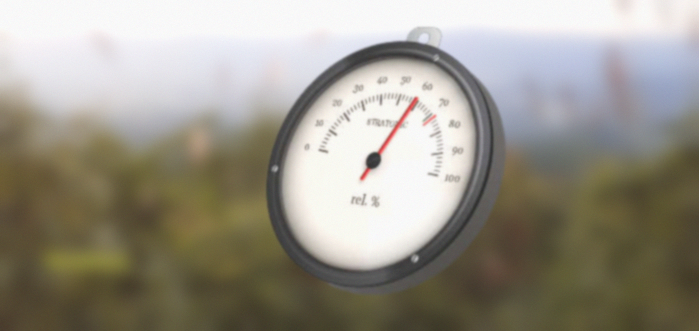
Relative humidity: 60%
